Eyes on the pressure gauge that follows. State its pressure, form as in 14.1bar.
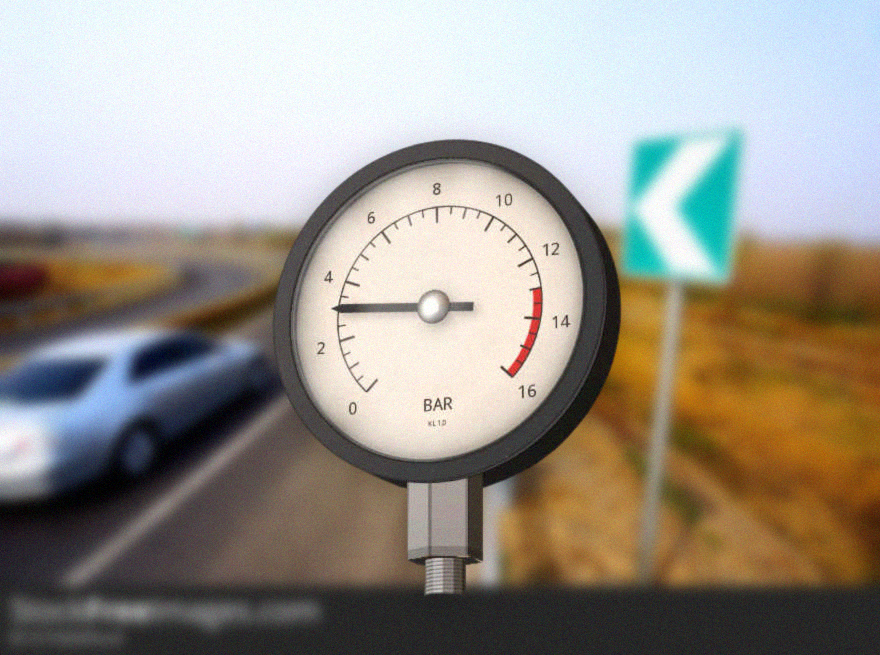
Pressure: 3bar
